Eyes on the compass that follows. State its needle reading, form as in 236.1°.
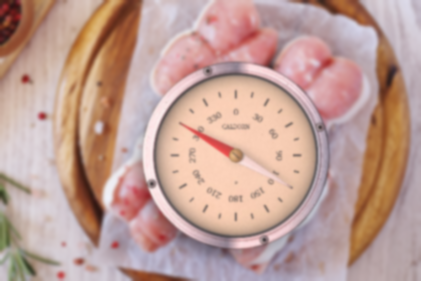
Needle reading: 300°
